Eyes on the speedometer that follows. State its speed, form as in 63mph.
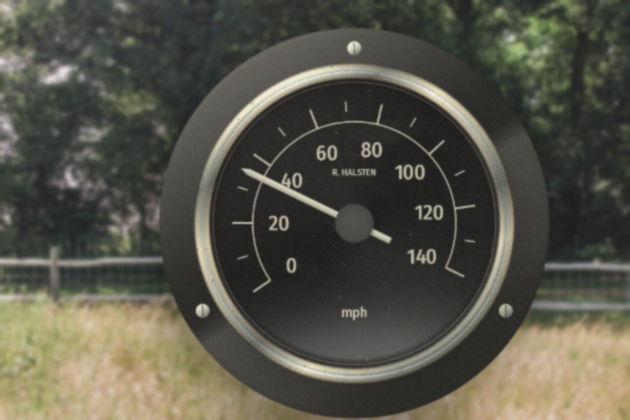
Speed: 35mph
